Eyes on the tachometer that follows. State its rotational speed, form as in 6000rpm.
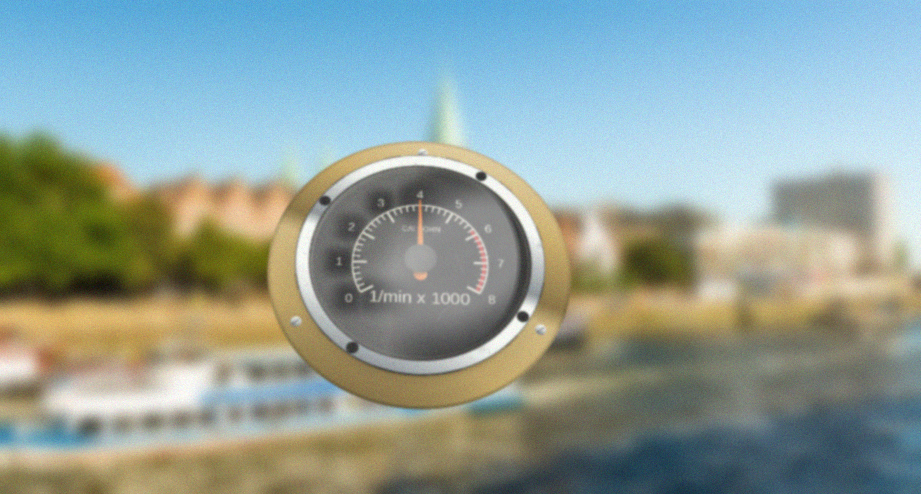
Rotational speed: 4000rpm
